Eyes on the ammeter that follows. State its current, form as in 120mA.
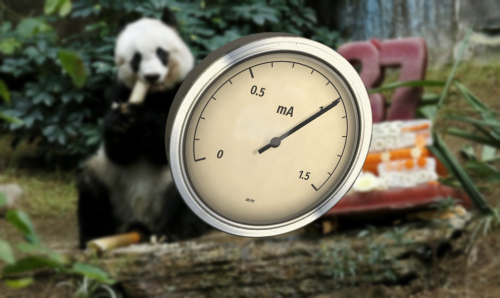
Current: 1mA
